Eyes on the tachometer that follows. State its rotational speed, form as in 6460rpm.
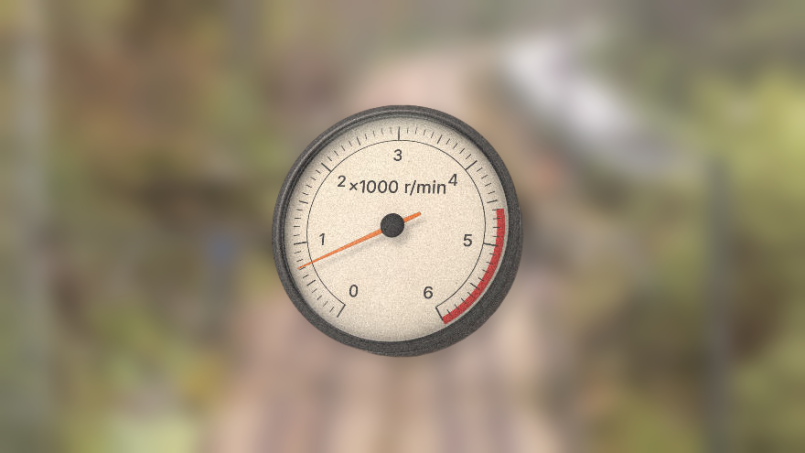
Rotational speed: 700rpm
